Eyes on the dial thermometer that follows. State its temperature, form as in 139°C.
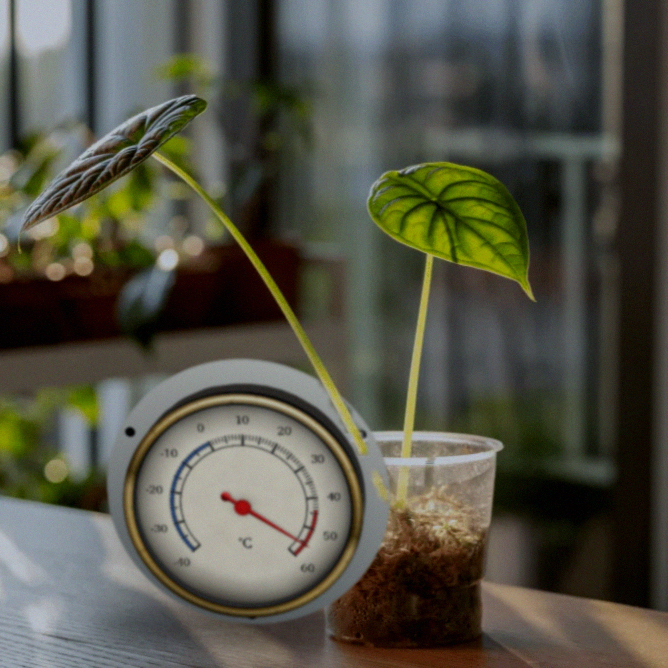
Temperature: 55°C
